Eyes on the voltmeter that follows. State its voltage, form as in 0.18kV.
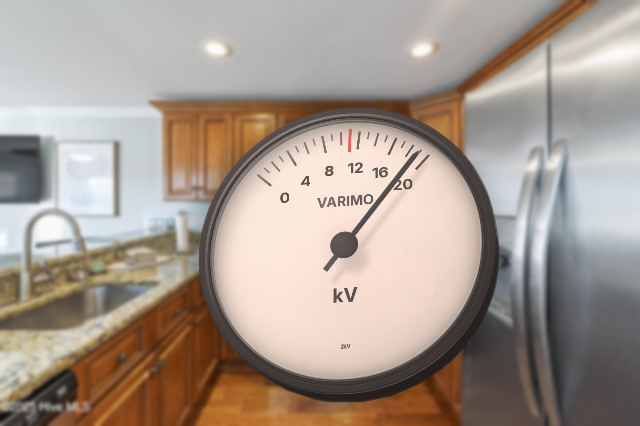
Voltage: 19kV
